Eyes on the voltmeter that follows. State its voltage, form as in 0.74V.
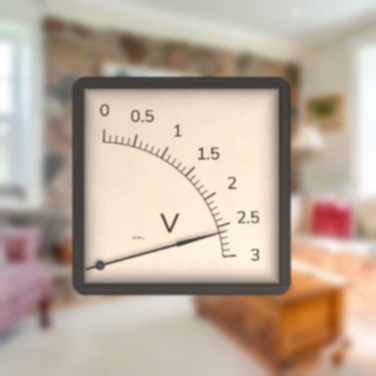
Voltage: 2.6V
